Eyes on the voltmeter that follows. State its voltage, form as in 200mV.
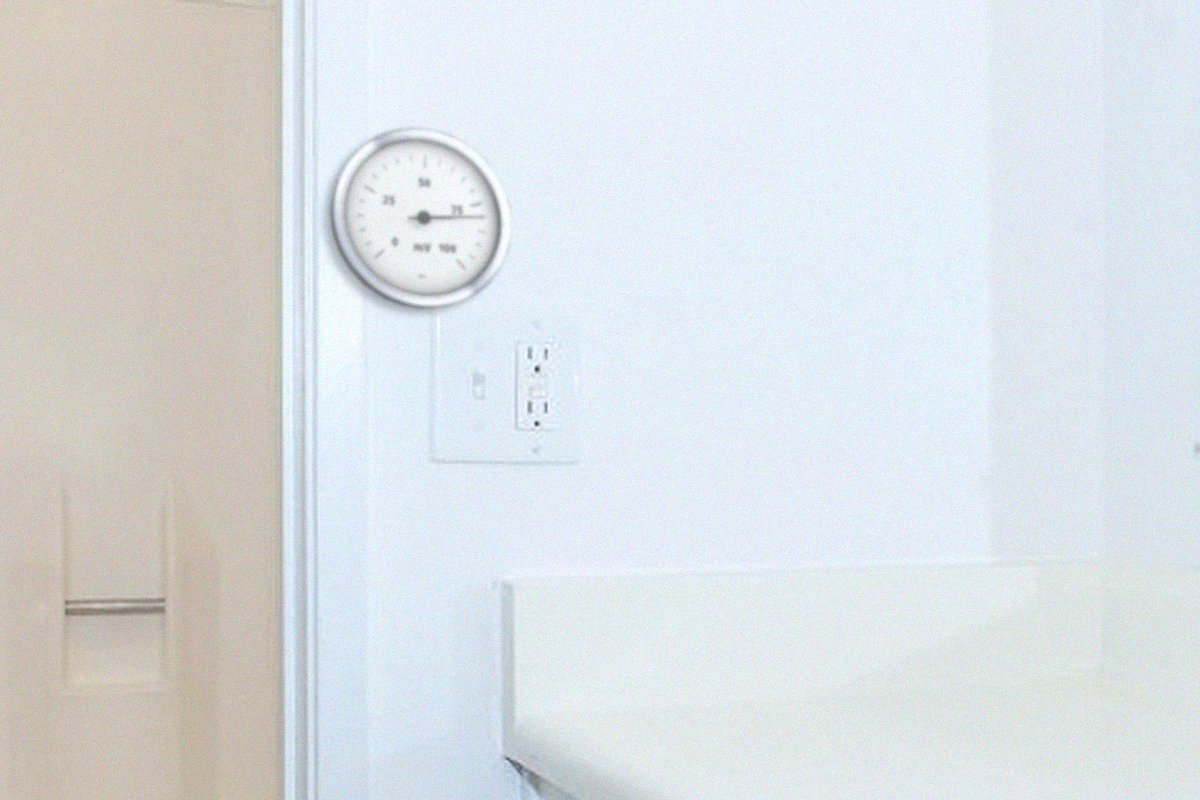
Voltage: 80mV
